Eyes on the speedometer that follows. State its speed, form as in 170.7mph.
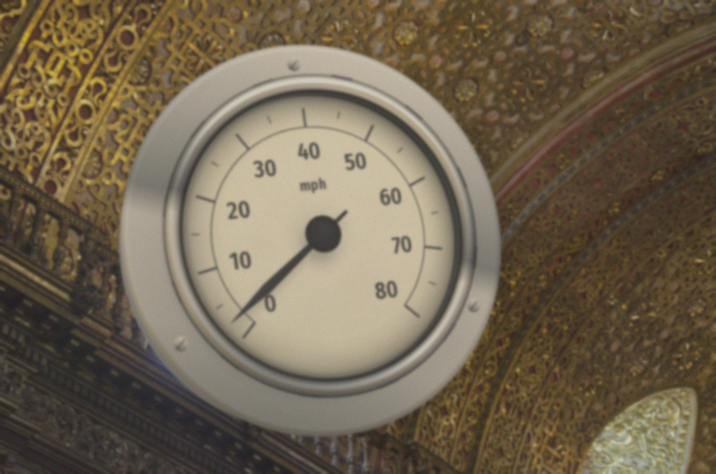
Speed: 2.5mph
